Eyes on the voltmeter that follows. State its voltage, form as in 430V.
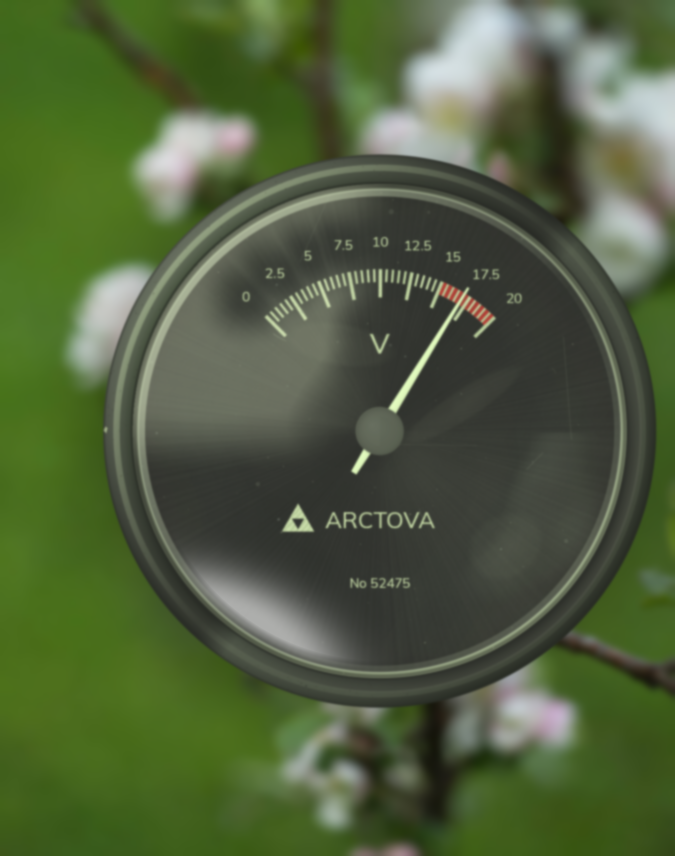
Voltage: 17V
